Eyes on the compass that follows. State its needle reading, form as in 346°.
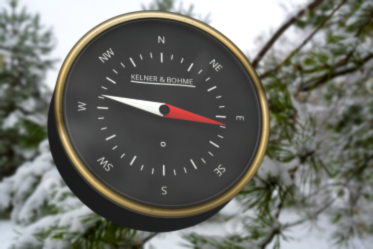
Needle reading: 100°
